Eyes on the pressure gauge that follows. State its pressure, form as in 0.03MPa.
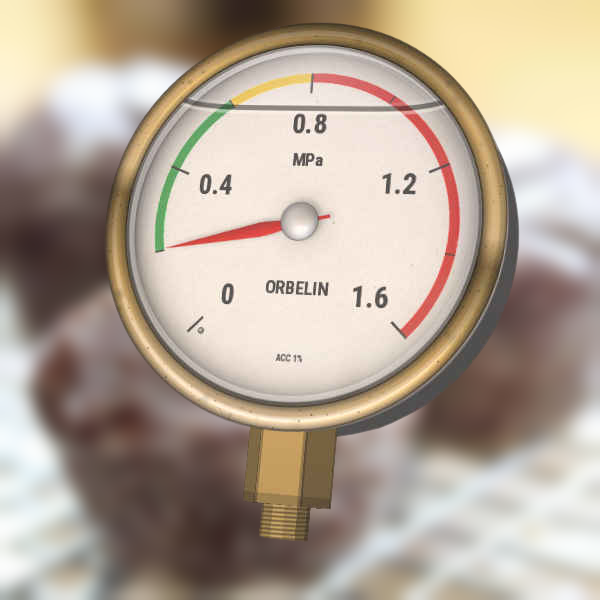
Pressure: 0.2MPa
